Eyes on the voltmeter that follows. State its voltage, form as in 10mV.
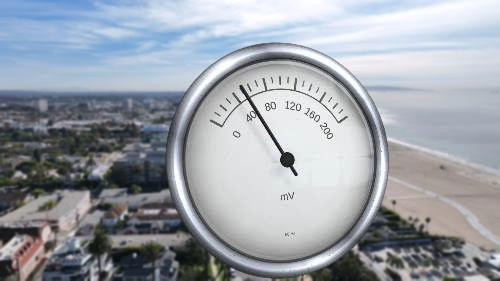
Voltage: 50mV
